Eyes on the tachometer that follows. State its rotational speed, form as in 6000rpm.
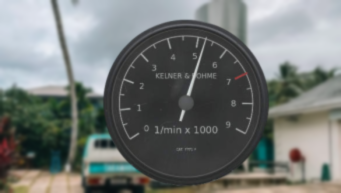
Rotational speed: 5250rpm
